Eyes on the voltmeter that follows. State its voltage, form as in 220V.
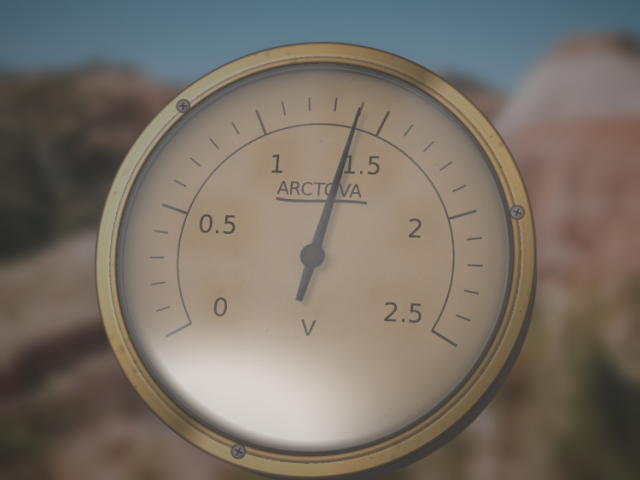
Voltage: 1.4V
